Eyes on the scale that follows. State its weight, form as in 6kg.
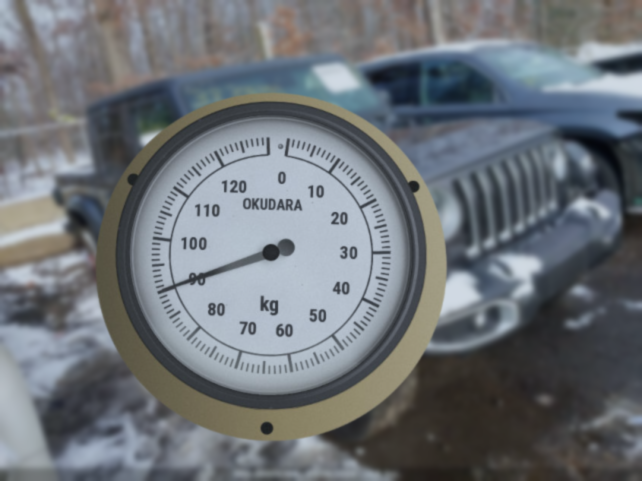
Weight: 90kg
